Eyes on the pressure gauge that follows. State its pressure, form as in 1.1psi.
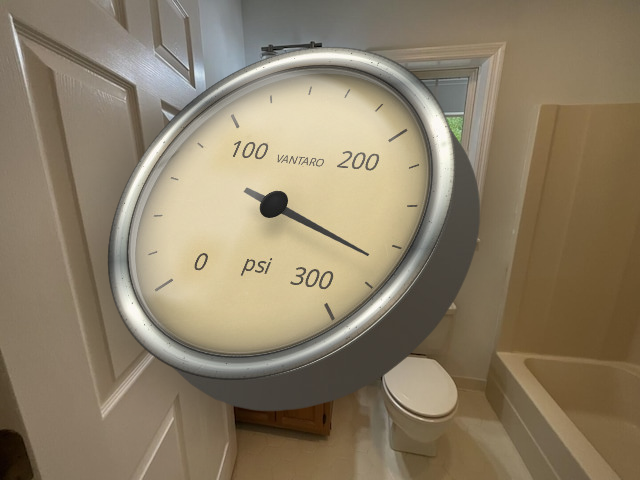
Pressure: 270psi
